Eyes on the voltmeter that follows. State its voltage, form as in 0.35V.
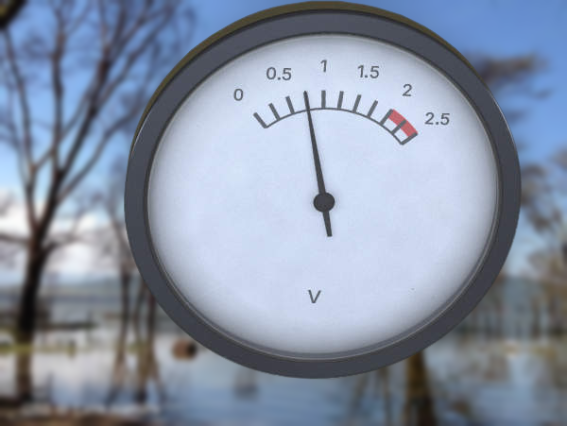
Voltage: 0.75V
